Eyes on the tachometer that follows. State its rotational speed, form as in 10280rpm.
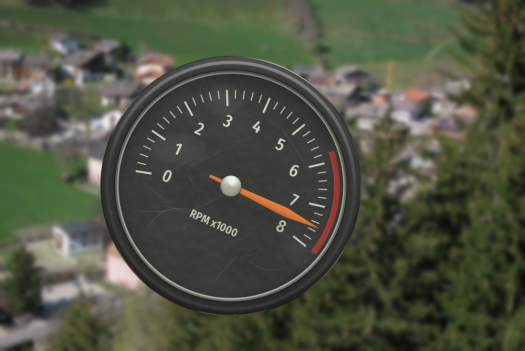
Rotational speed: 7500rpm
